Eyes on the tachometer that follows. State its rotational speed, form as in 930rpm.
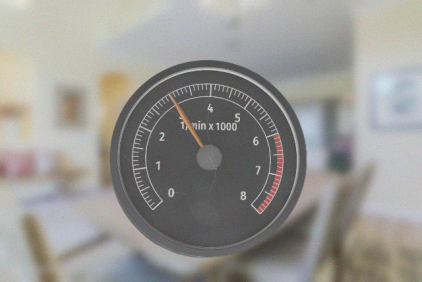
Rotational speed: 3000rpm
